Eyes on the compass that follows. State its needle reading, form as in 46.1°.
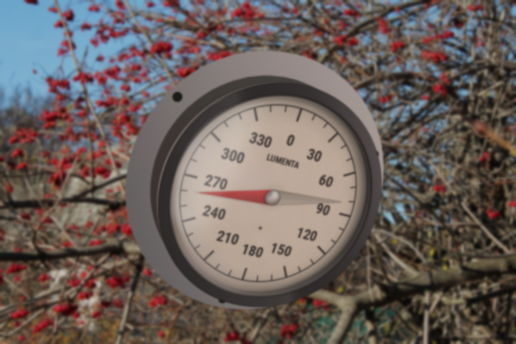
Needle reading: 260°
